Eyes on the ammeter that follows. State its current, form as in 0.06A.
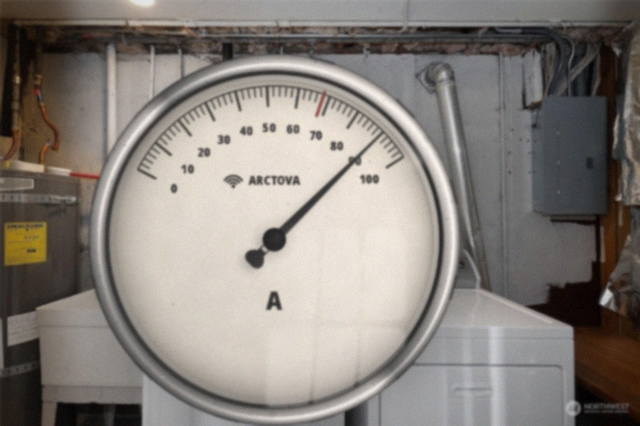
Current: 90A
